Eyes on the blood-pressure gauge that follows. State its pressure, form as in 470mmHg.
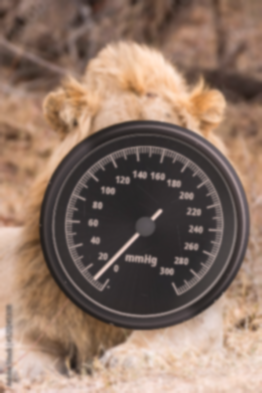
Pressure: 10mmHg
